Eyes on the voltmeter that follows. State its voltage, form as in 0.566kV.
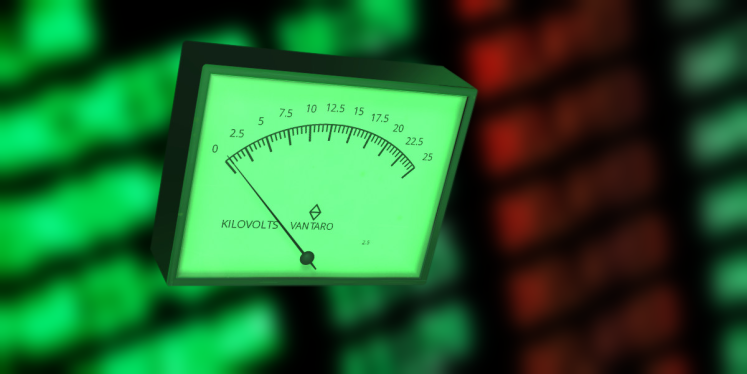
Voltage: 0.5kV
